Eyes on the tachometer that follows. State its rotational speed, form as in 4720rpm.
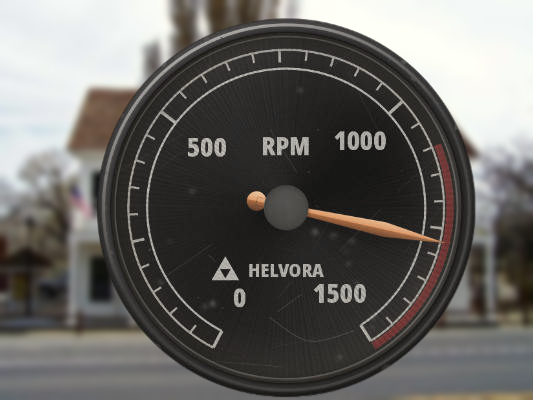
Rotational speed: 1275rpm
